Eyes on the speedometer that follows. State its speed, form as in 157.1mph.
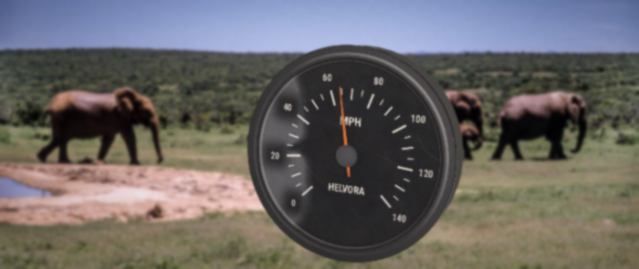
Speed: 65mph
